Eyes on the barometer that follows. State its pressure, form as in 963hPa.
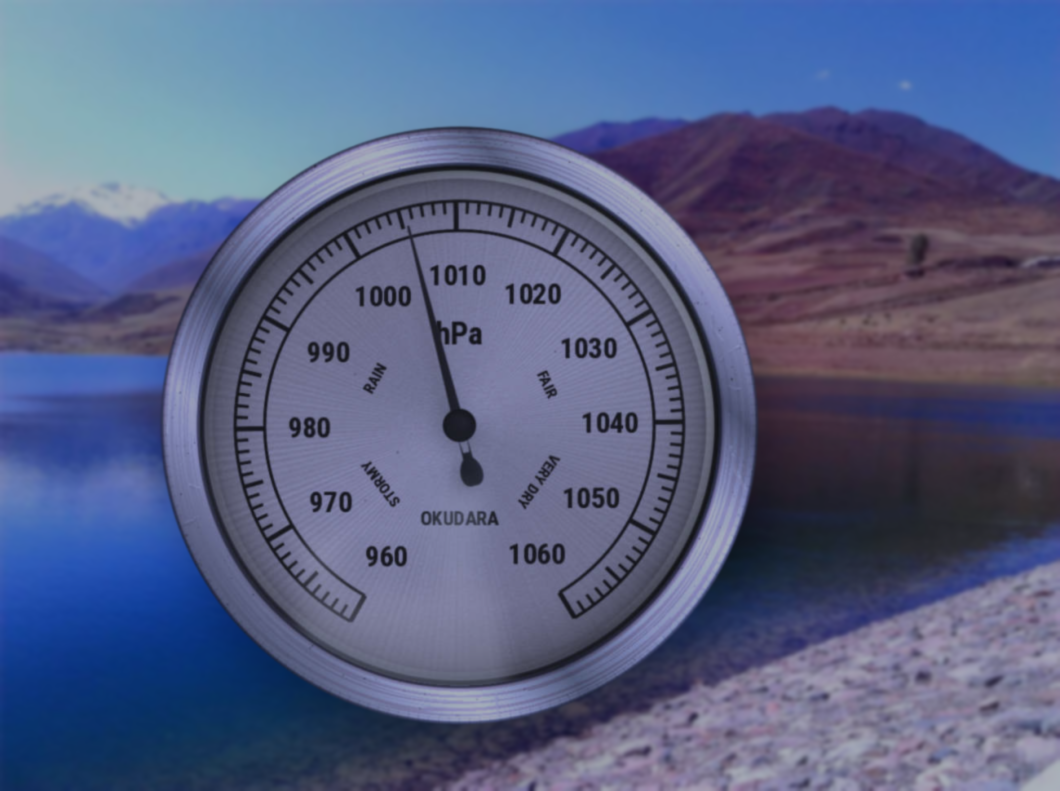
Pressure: 1005.5hPa
